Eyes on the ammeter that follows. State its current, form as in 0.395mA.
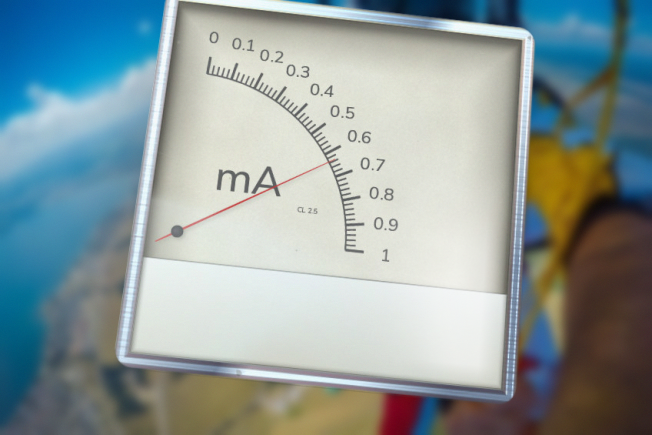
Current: 0.64mA
